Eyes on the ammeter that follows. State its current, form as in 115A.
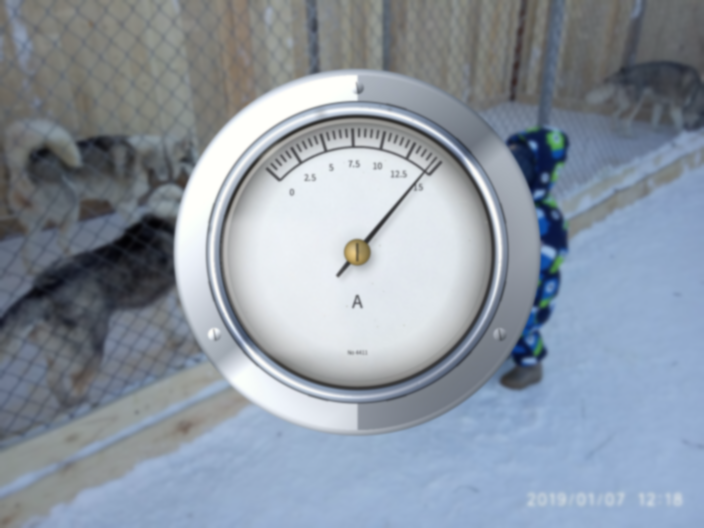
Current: 14.5A
